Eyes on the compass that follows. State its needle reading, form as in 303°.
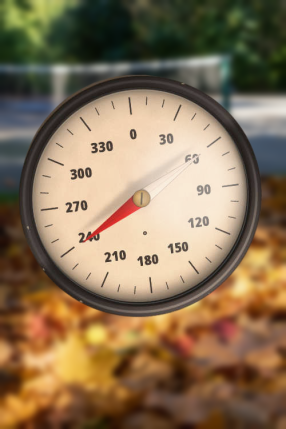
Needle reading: 240°
